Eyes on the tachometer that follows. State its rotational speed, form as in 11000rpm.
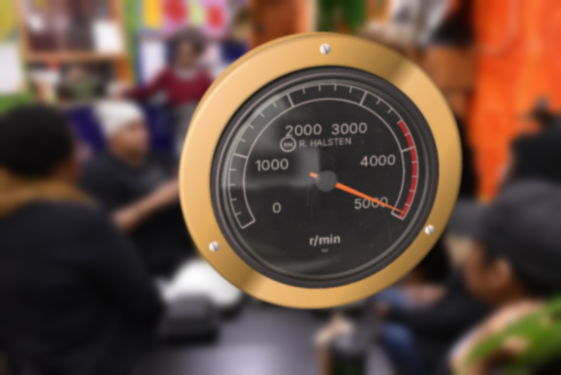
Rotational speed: 4900rpm
